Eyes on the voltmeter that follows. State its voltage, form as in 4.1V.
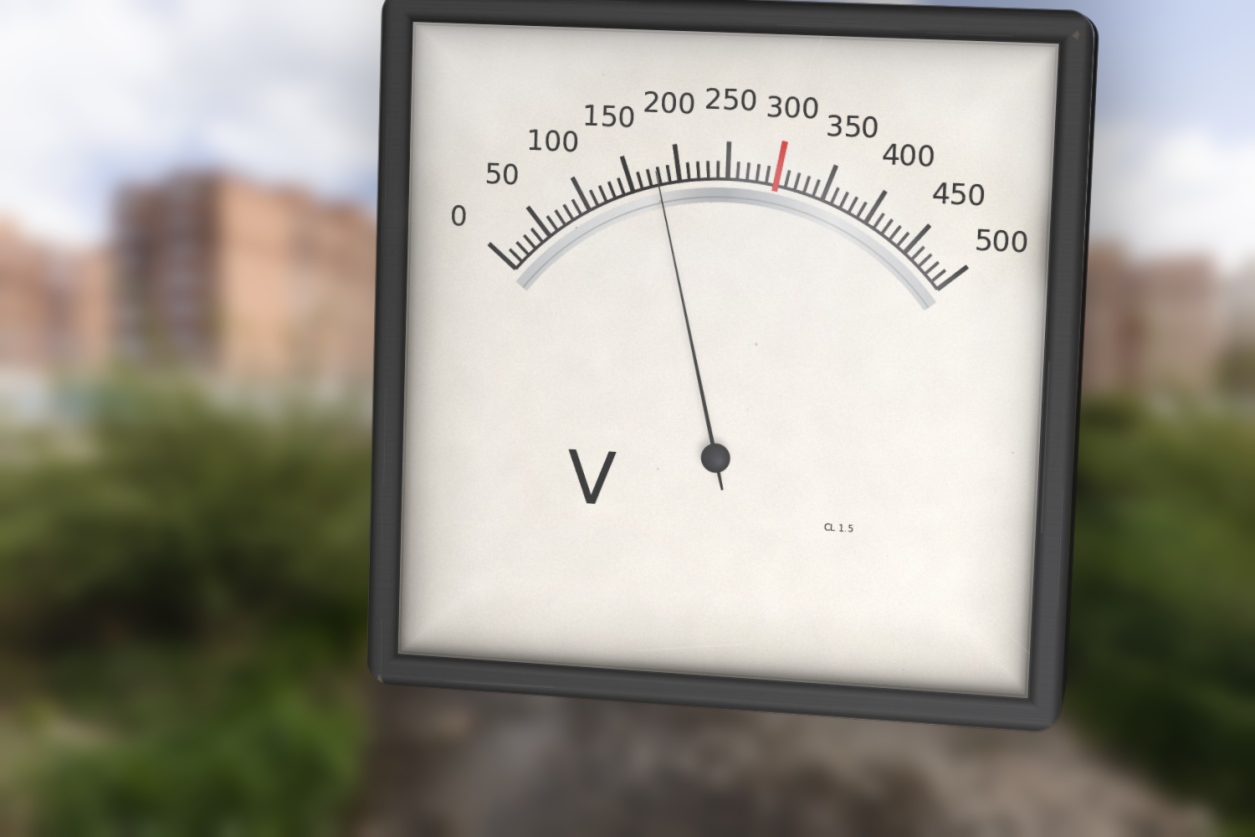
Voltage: 180V
